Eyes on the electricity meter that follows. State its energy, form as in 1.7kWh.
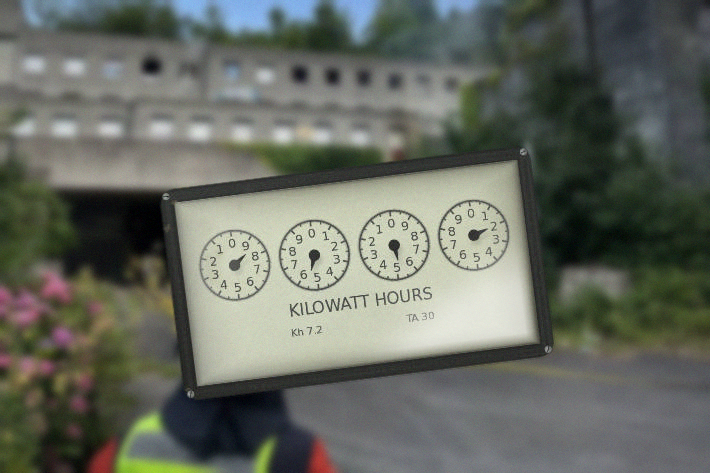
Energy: 8552kWh
